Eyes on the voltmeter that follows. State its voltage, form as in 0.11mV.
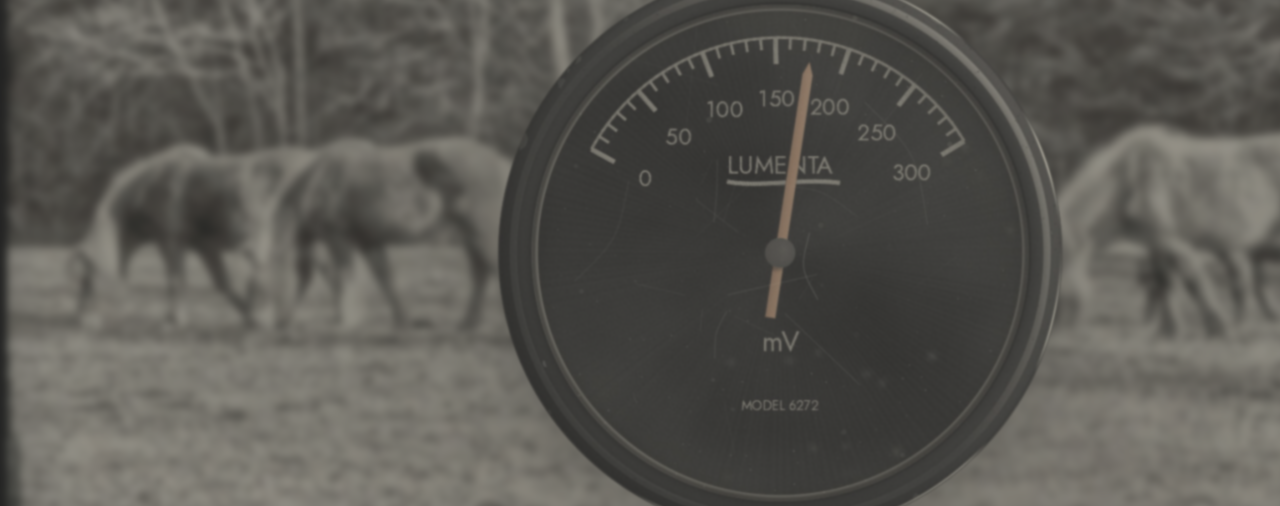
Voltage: 175mV
